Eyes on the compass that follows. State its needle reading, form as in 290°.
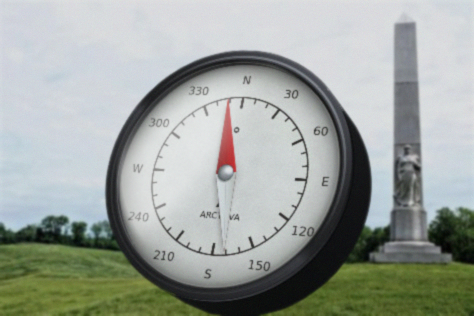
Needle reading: 350°
